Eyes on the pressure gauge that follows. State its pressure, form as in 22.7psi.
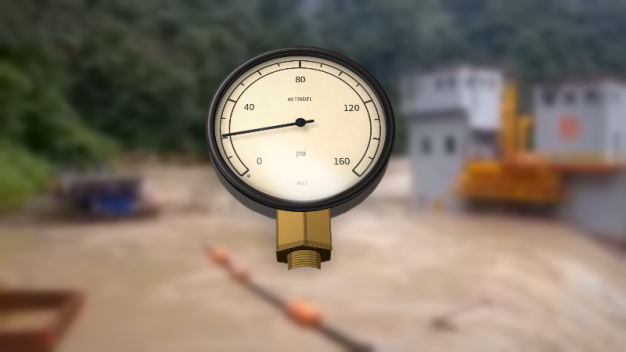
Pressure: 20psi
